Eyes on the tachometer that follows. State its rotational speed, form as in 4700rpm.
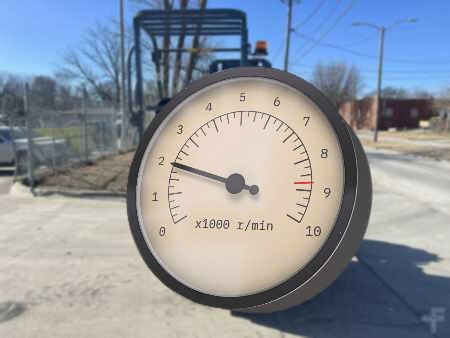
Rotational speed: 2000rpm
